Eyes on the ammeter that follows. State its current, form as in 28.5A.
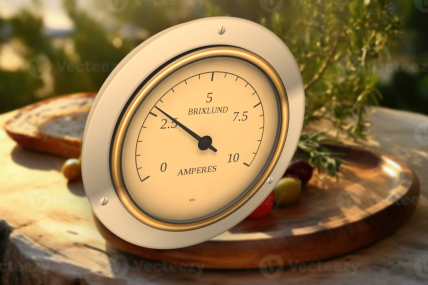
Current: 2.75A
